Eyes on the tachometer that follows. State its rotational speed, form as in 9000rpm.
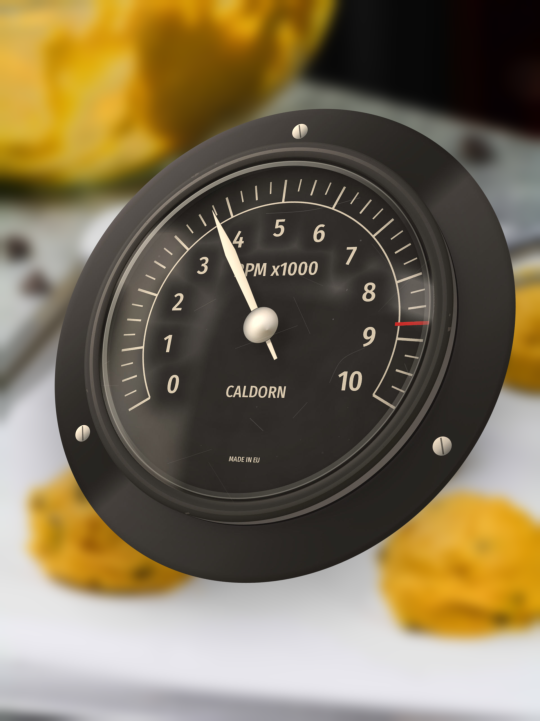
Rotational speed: 3750rpm
